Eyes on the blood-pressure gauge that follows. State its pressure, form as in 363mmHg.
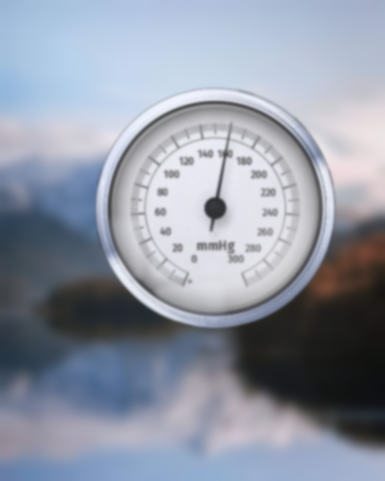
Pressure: 160mmHg
